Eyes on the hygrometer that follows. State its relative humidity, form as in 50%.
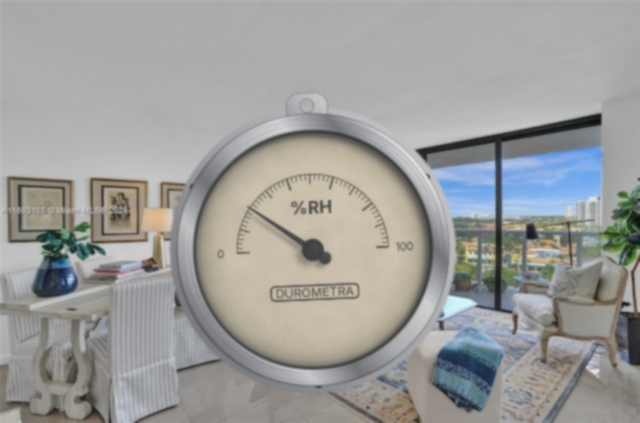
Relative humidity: 20%
